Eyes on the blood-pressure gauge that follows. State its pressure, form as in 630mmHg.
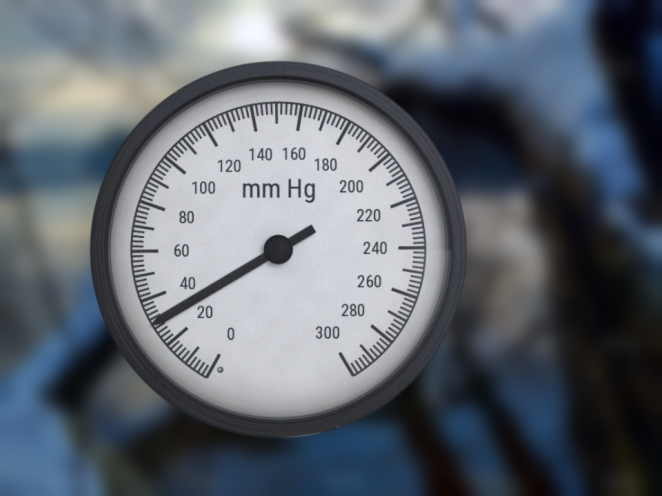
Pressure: 30mmHg
